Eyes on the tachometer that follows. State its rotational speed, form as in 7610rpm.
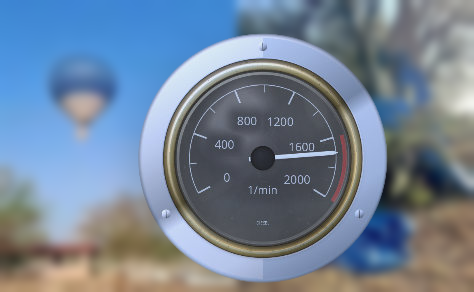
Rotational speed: 1700rpm
